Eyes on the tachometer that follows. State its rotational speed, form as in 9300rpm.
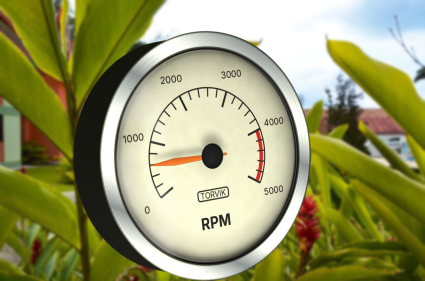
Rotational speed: 600rpm
